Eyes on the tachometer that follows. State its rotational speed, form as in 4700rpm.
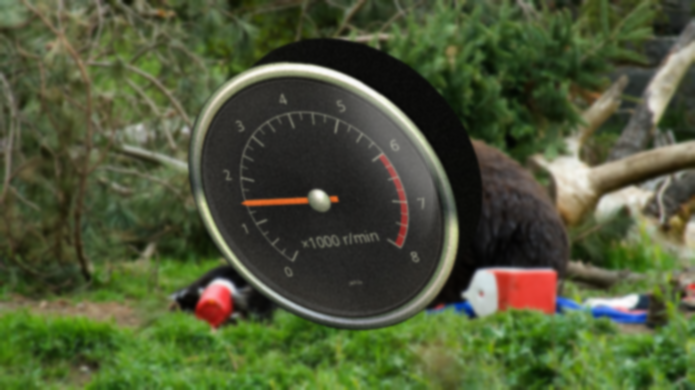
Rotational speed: 1500rpm
